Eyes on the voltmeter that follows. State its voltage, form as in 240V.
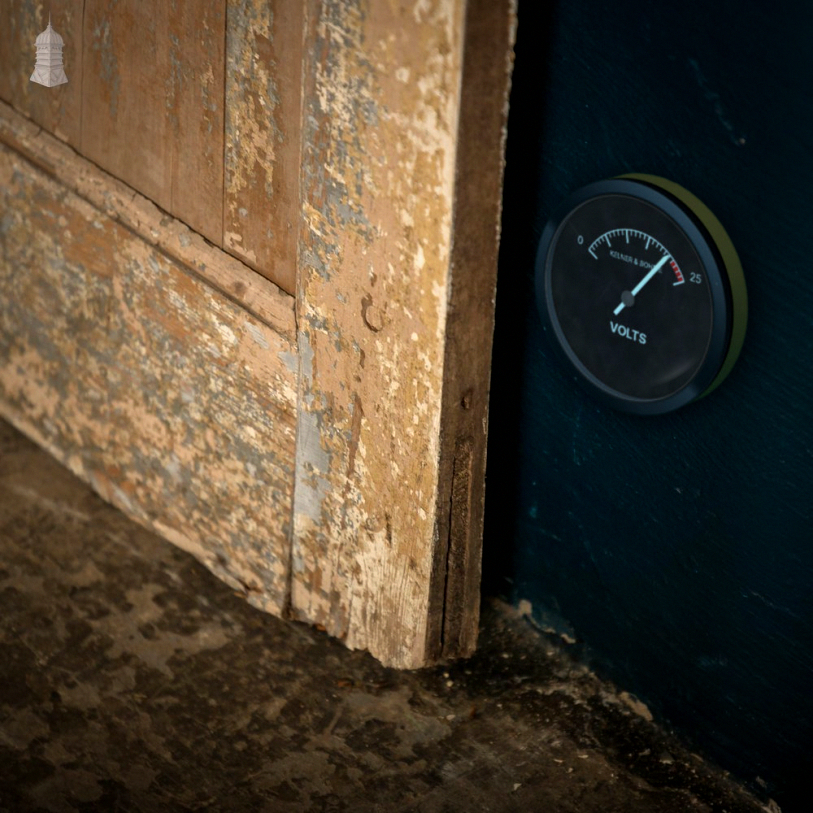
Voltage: 20V
